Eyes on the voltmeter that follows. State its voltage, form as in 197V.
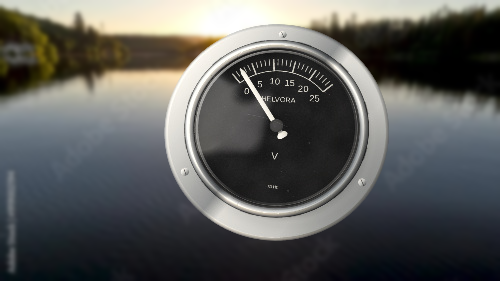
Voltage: 2V
